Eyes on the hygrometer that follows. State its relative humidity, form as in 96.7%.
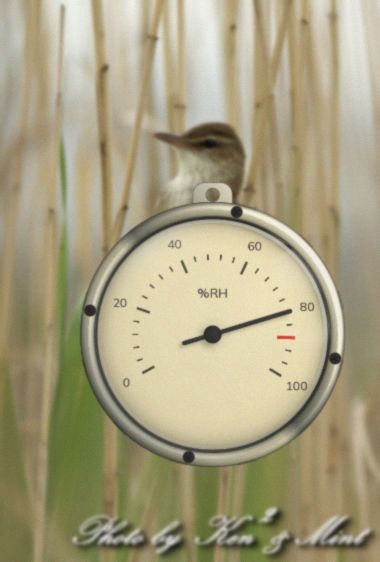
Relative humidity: 80%
